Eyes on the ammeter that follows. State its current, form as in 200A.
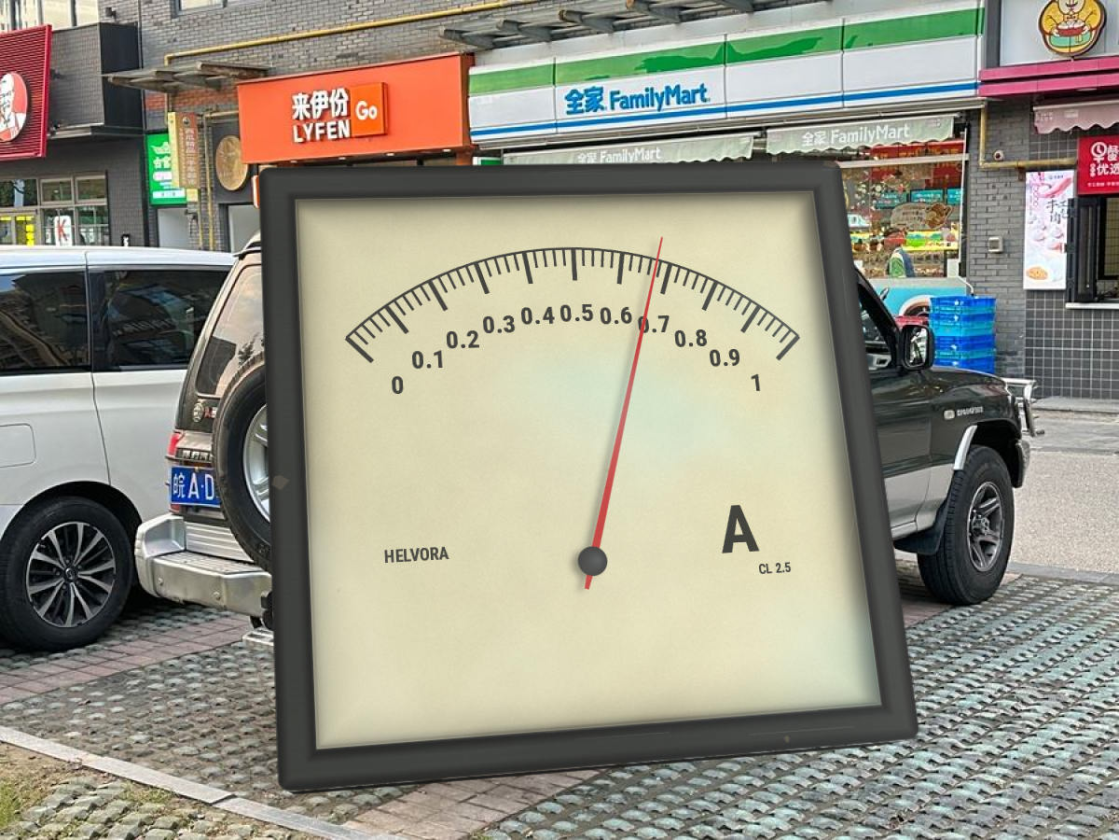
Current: 0.67A
